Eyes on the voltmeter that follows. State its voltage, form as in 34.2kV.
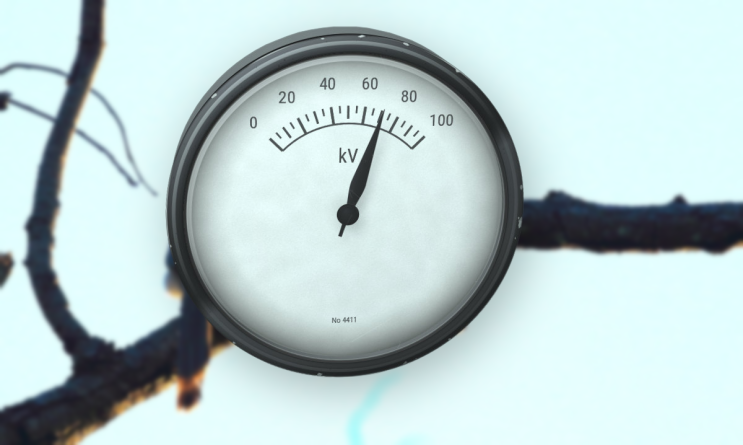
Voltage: 70kV
